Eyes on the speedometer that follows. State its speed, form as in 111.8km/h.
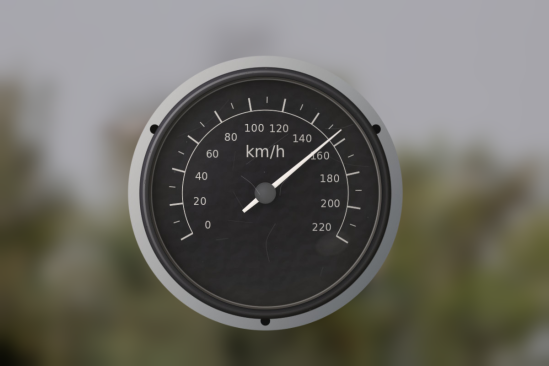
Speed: 155km/h
